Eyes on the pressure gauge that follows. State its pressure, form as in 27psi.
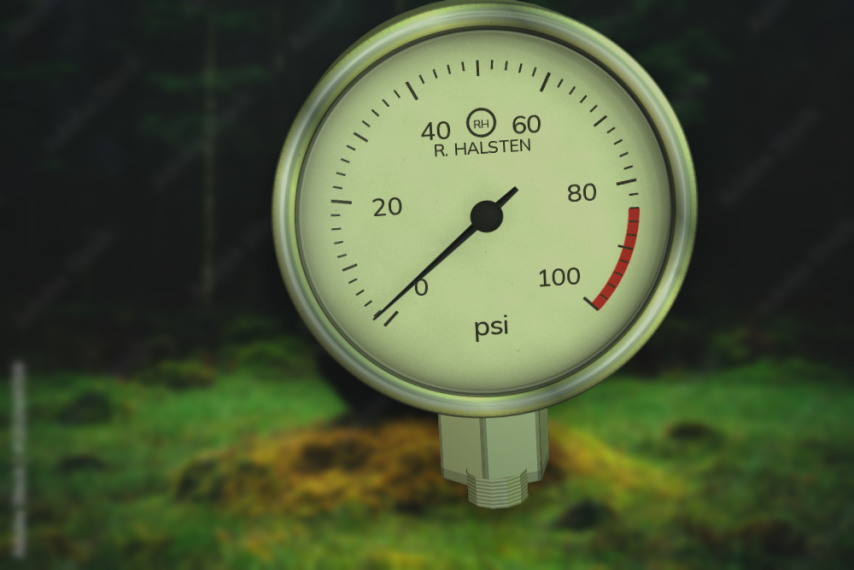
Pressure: 2psi
